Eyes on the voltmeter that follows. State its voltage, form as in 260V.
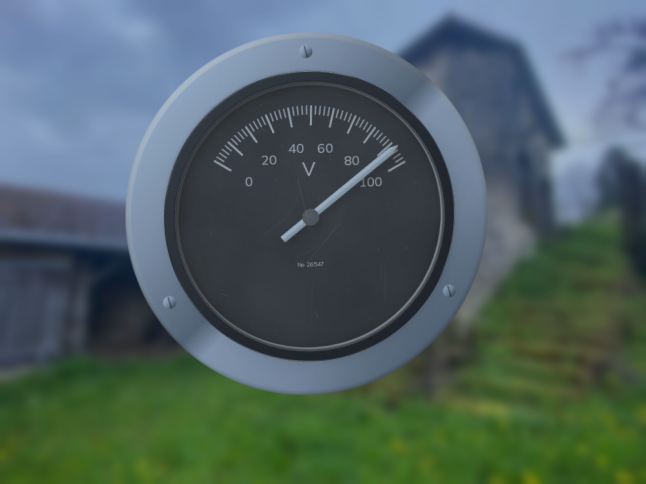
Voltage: 92V
